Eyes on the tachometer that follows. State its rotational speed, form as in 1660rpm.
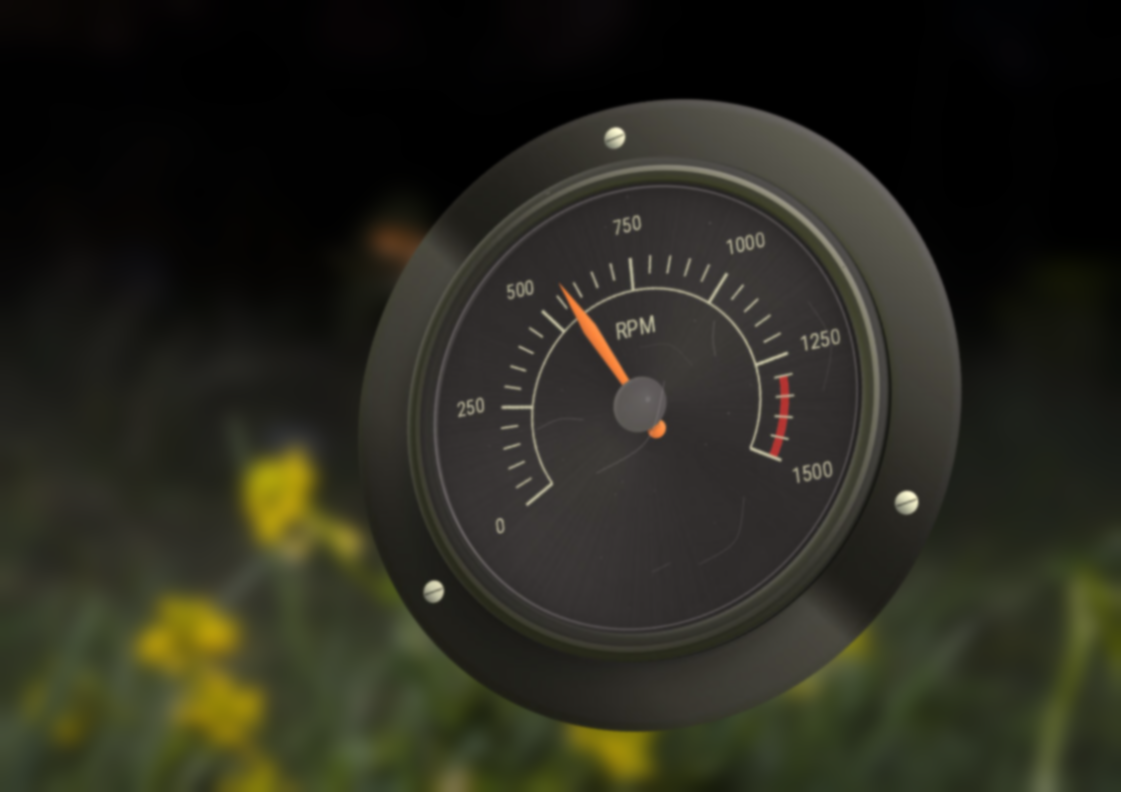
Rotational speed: 575rpm
